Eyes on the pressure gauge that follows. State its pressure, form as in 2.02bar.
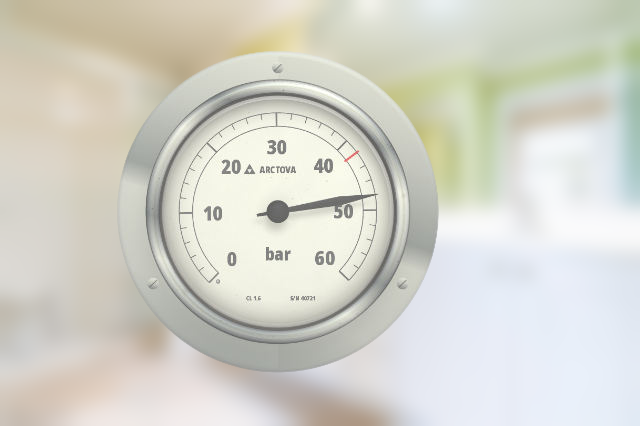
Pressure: 48bar
